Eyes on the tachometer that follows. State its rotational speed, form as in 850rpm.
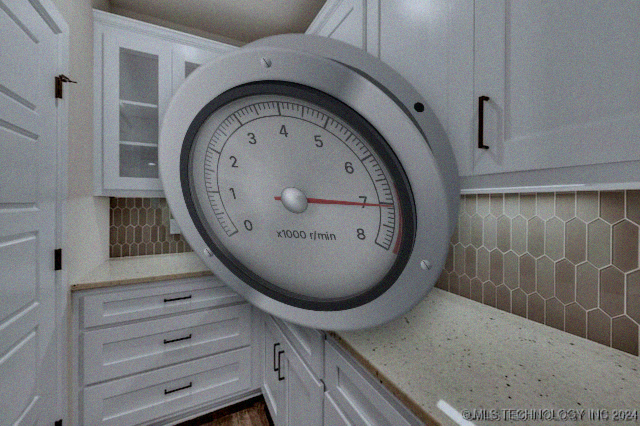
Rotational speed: 7000rpm
